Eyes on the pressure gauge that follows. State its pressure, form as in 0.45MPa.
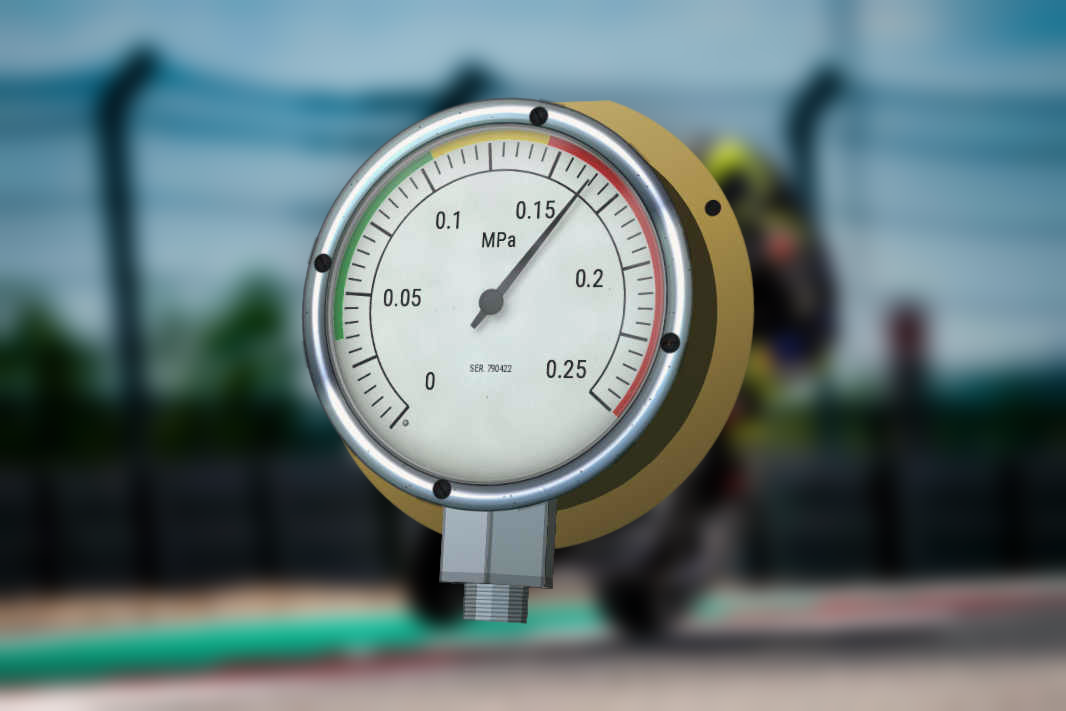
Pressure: 0.165MPa
